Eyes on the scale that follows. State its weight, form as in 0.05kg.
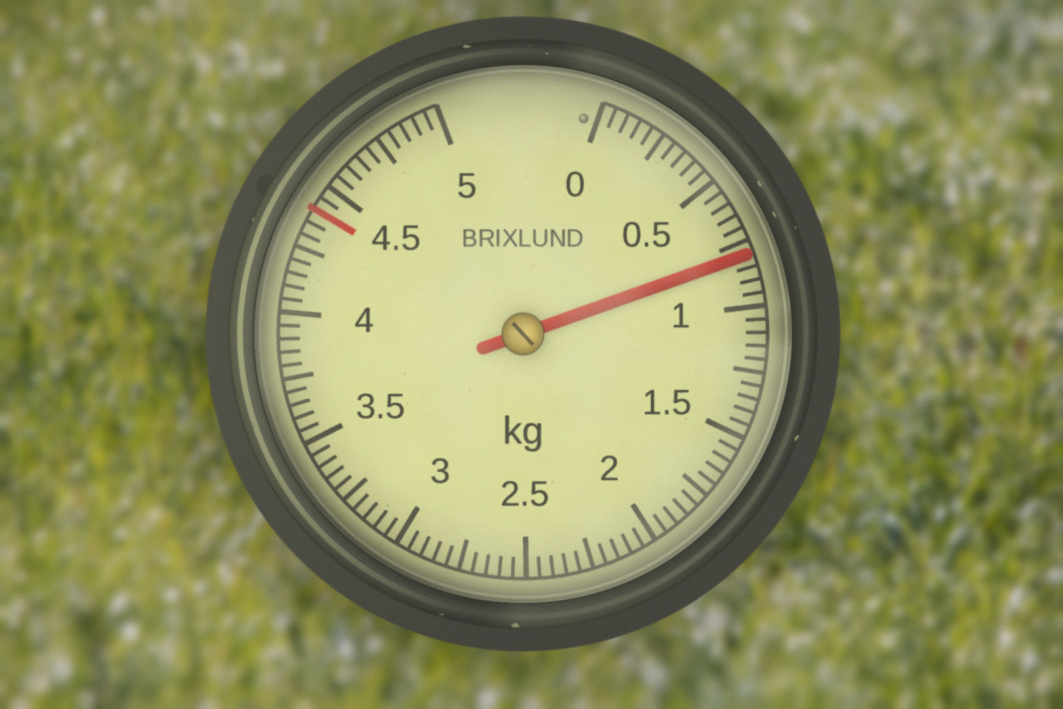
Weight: 0.8kg
